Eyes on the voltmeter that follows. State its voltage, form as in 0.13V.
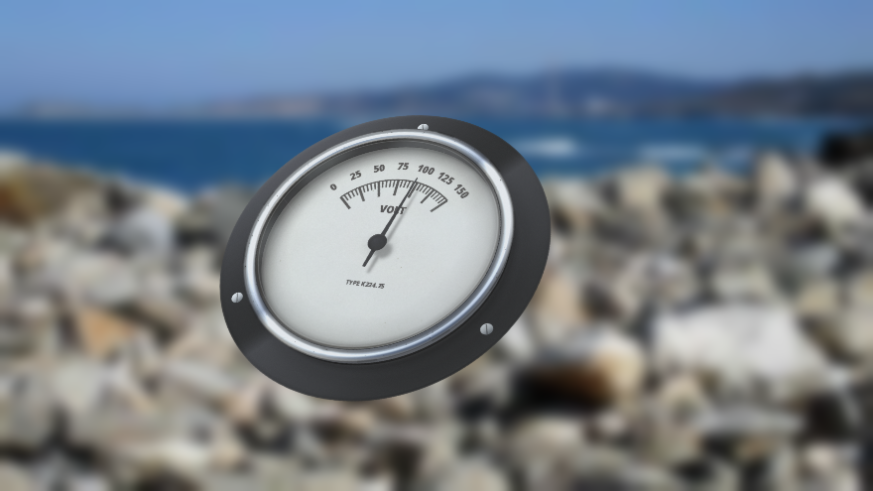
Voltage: 100V
